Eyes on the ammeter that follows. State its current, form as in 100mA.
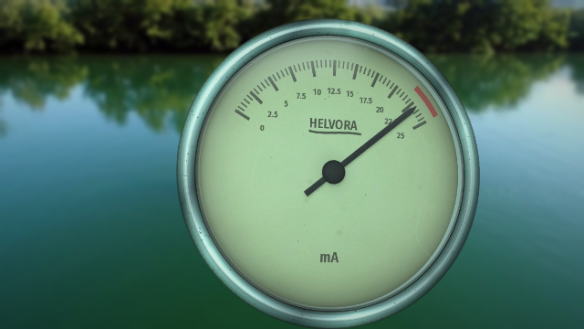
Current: 23mA
